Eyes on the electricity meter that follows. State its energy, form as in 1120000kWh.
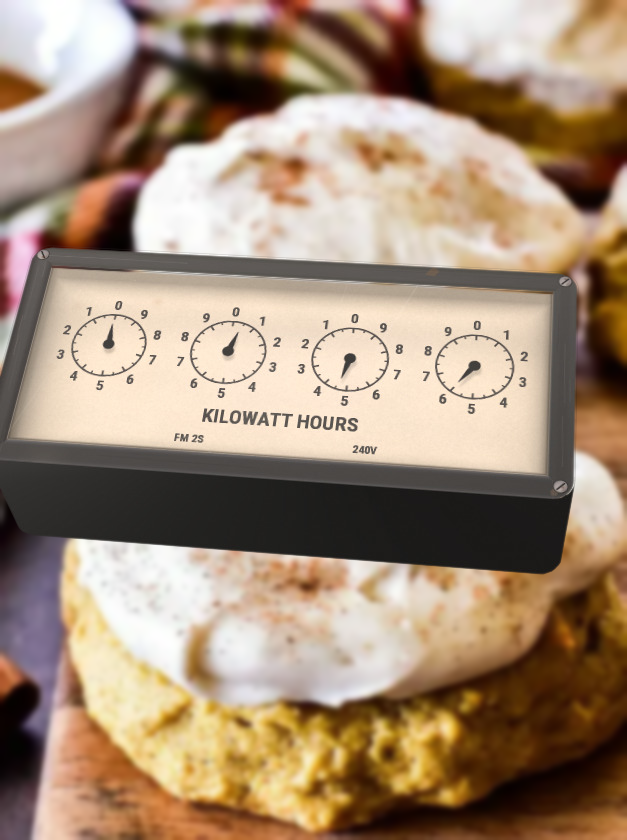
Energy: 46kWh
